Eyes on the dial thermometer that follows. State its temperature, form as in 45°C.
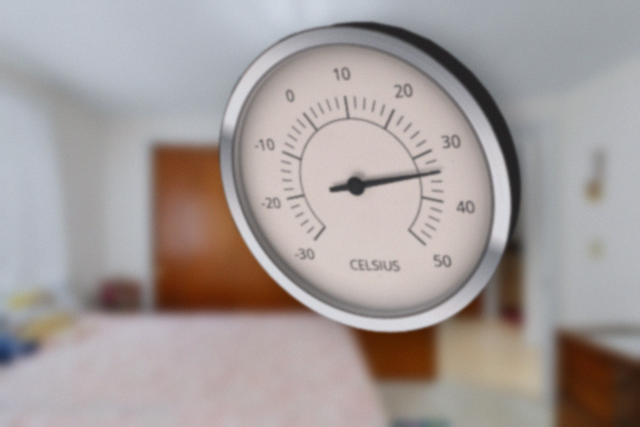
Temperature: 34°C
